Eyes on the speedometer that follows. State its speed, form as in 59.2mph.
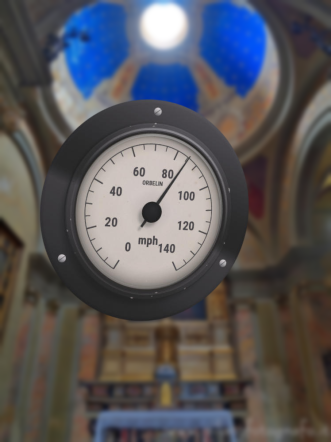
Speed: 85mph
